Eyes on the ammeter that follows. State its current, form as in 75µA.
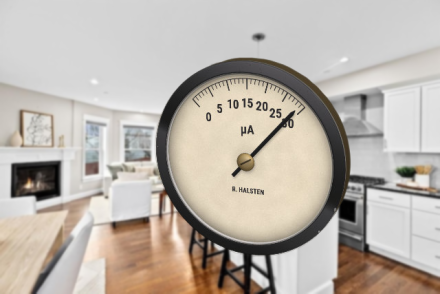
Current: 29µA
